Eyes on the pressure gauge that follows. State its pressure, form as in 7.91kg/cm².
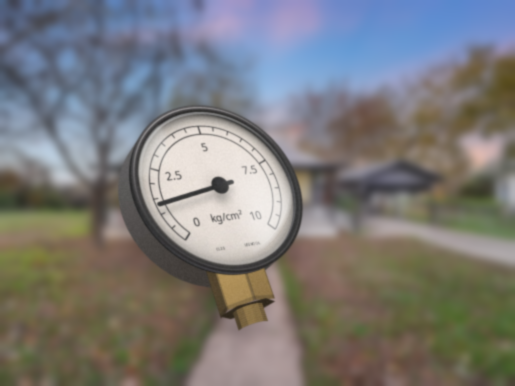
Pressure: 1.25kg/cm²
